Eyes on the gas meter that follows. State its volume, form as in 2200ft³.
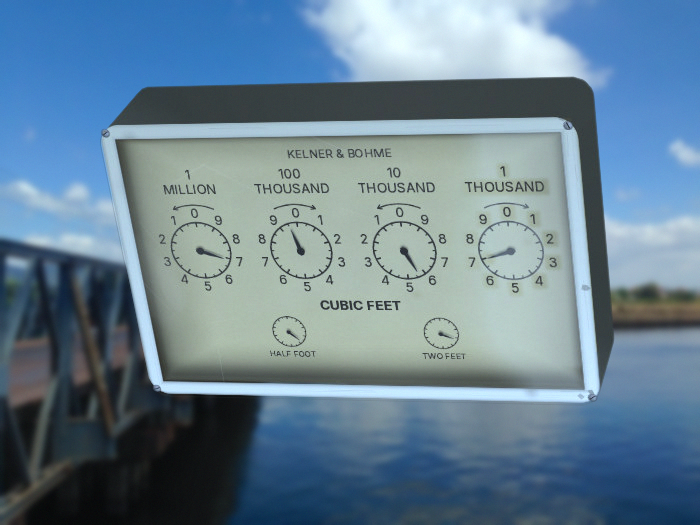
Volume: 695700ft³
